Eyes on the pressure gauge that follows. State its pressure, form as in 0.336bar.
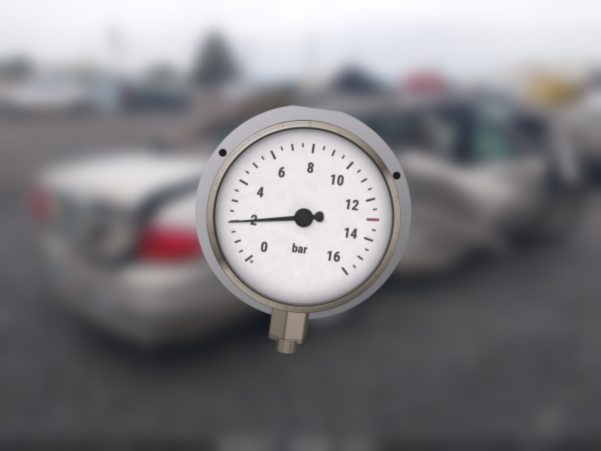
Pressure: 2bar
